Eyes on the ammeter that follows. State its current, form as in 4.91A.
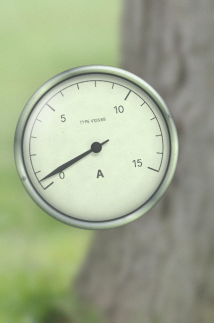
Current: 0.5A
